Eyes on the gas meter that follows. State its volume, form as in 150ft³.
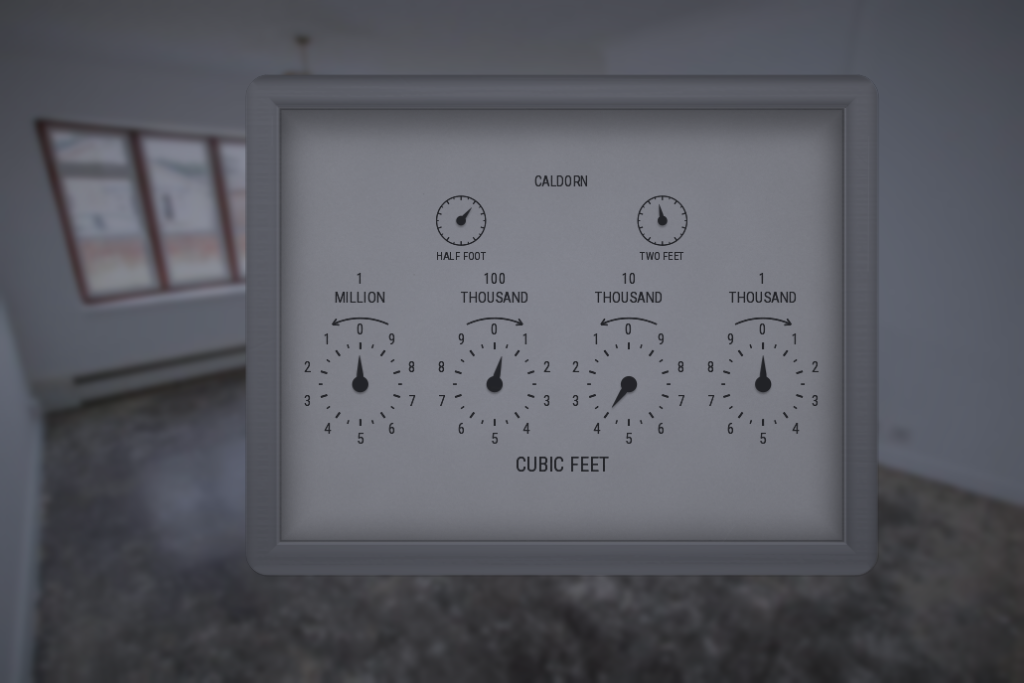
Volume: 4000ft³
